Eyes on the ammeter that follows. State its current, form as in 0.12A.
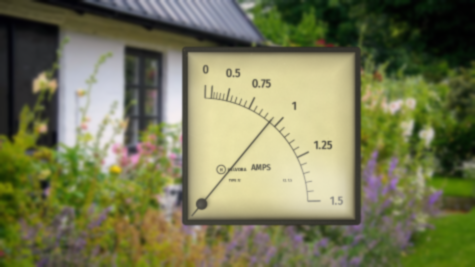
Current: 0.95A
